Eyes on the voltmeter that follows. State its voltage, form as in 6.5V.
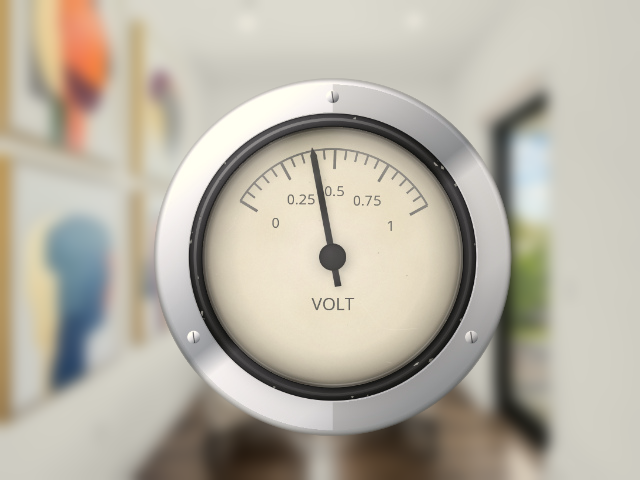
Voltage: 0.4V
